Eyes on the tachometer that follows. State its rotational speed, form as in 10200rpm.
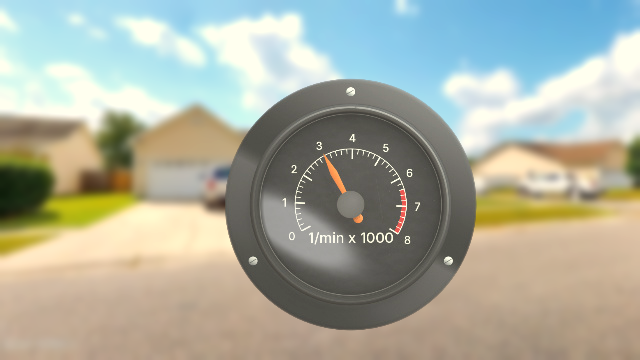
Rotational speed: 3000rpm
